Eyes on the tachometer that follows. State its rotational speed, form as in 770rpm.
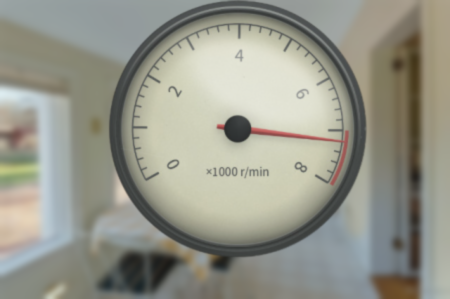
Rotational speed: 7200rpm
